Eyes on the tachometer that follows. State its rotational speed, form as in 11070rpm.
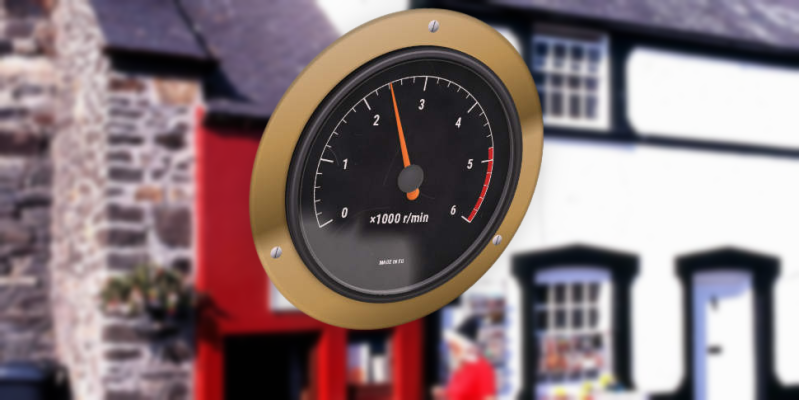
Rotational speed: 2400rpm
